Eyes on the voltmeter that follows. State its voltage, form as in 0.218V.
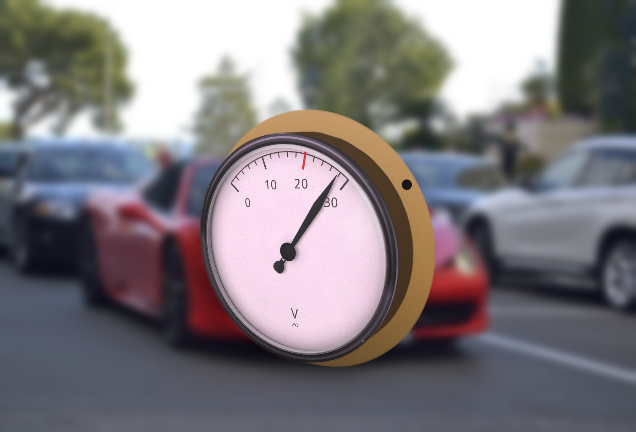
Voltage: 28V
